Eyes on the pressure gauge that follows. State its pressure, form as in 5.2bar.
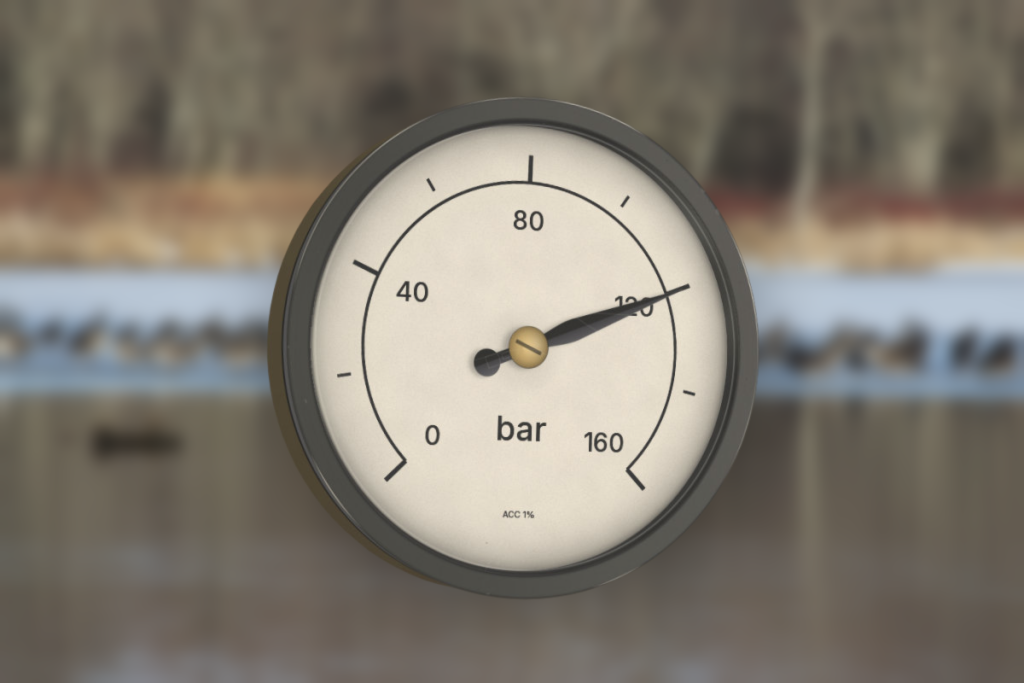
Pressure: 120bar
